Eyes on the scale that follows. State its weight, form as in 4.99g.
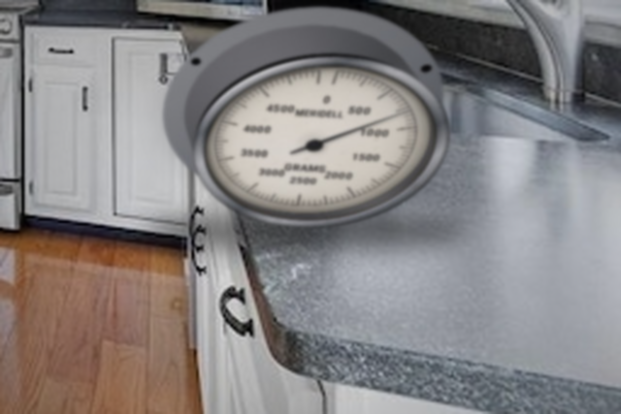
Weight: 750g
